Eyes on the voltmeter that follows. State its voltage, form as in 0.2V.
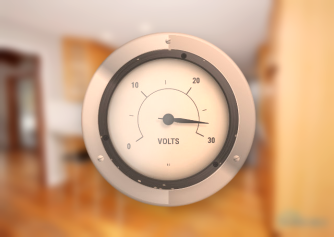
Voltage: 27.5V
